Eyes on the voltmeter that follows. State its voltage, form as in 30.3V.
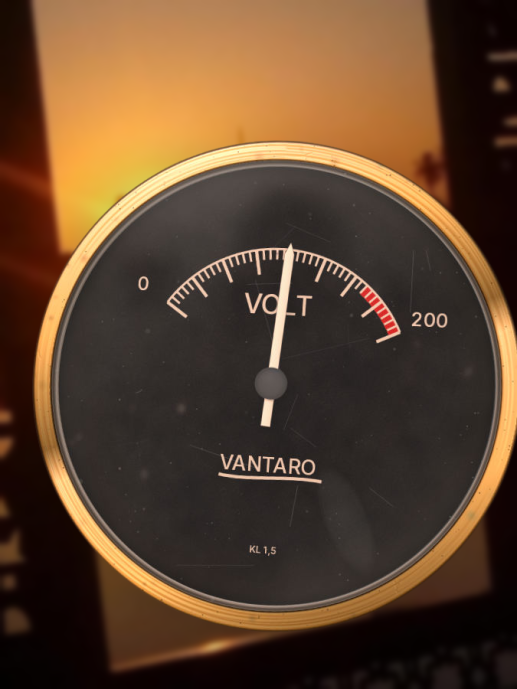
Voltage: 100V
